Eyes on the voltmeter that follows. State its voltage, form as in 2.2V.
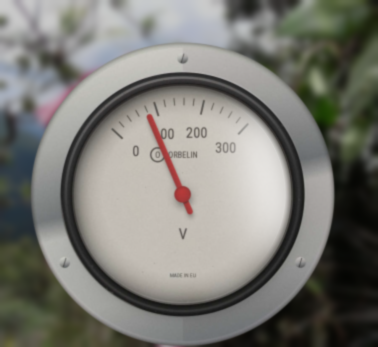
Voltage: 80V
